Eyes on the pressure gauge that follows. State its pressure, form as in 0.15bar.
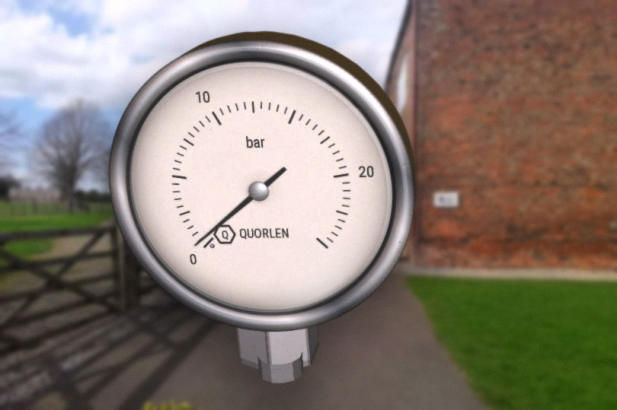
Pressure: 0.5bar
